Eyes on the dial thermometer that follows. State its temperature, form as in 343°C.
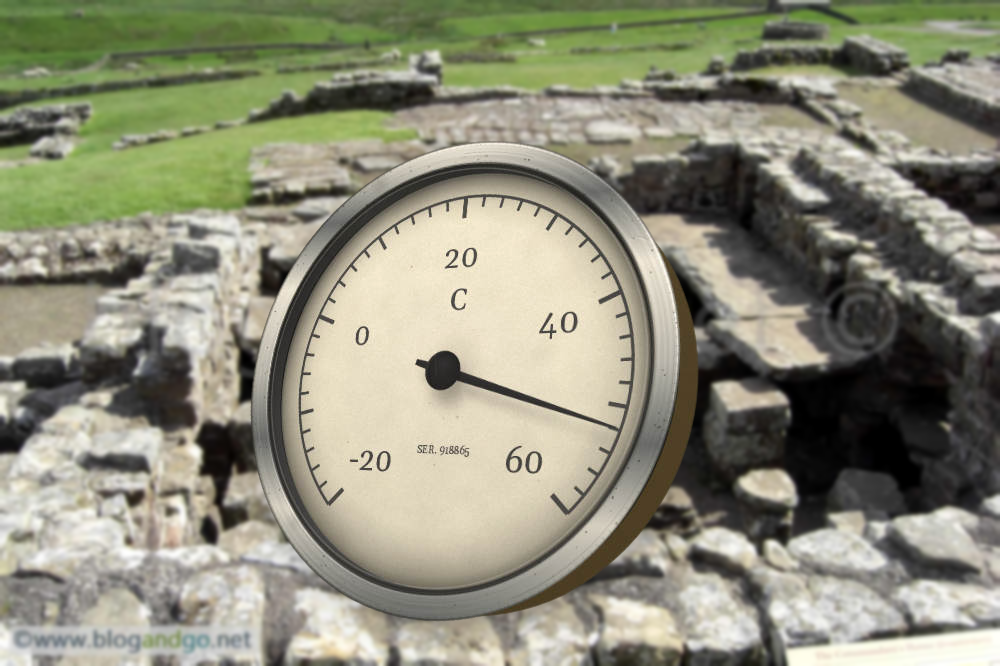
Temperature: 52°C
